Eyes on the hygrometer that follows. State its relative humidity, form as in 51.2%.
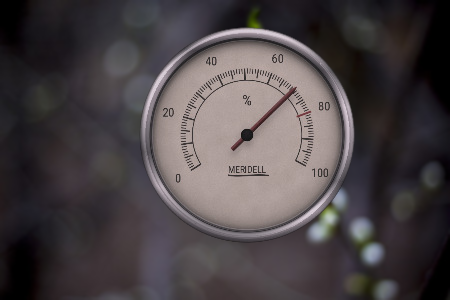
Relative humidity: 70%
